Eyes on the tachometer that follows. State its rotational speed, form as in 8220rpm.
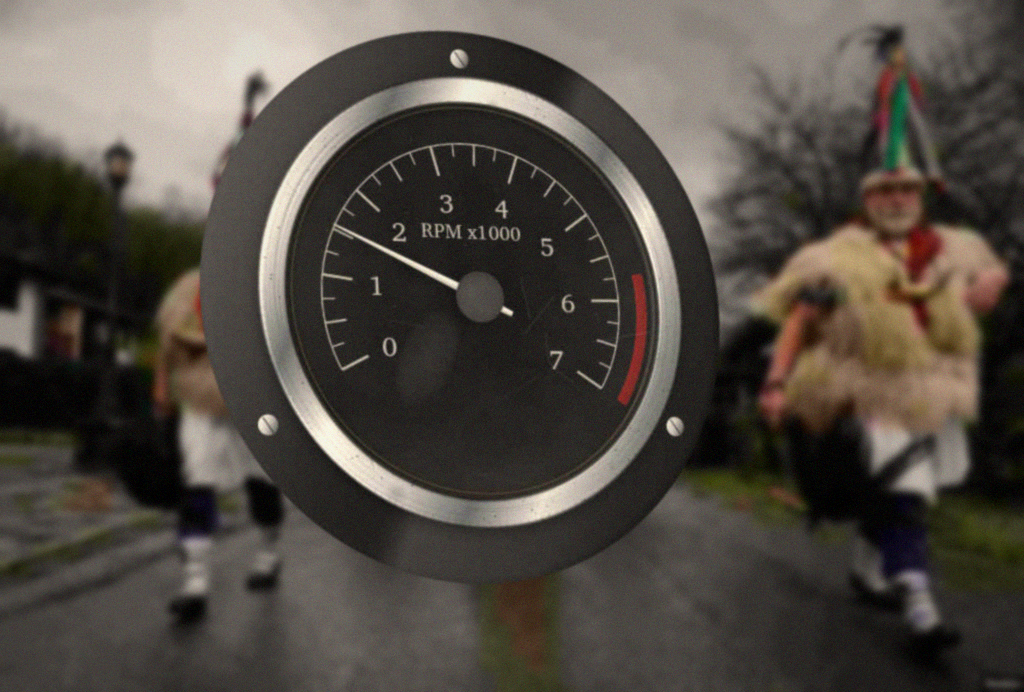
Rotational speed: 1500rpm
